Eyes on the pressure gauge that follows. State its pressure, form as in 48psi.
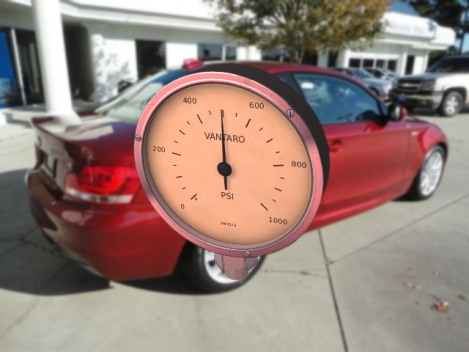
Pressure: 500psi
